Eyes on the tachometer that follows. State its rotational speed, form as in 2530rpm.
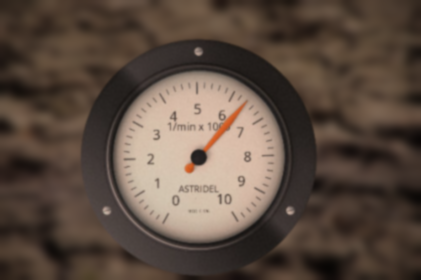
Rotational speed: 6400rpm
